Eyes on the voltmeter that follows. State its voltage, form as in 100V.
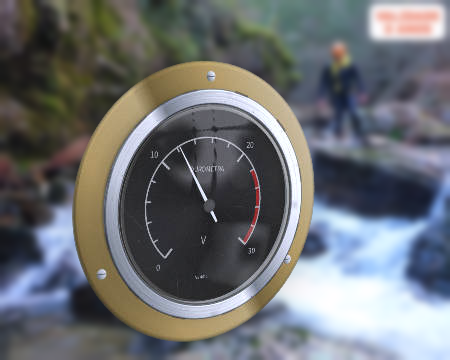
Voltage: 12V
